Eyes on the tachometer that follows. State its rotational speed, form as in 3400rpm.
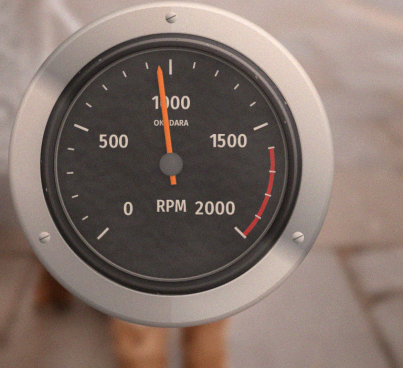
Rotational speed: 950rpm
